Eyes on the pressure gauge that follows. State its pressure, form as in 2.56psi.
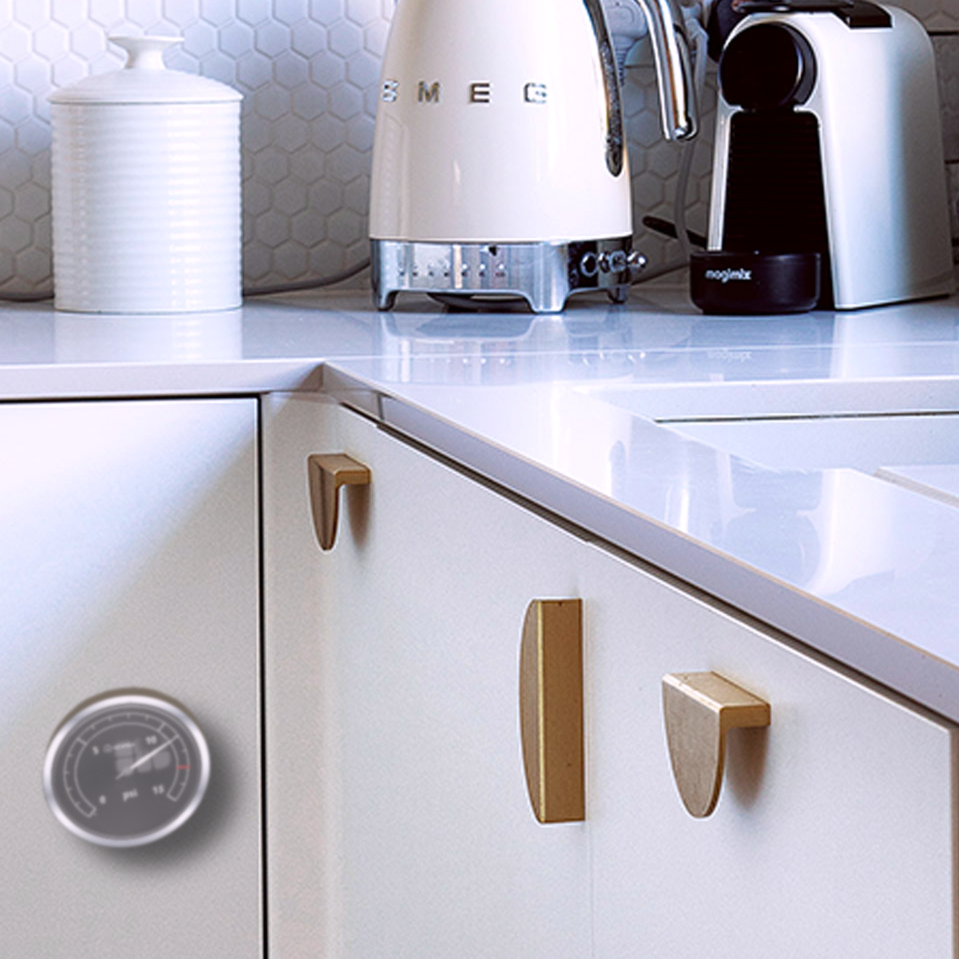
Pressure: 11psi
